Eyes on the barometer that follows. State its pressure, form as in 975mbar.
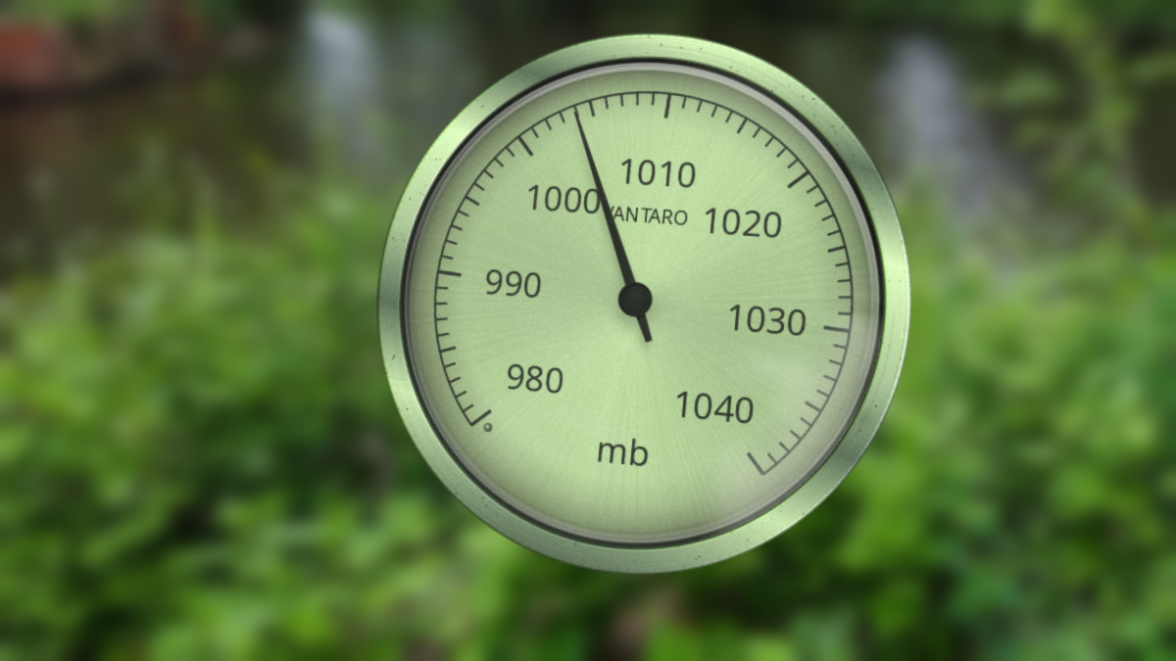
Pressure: 1004mbar
